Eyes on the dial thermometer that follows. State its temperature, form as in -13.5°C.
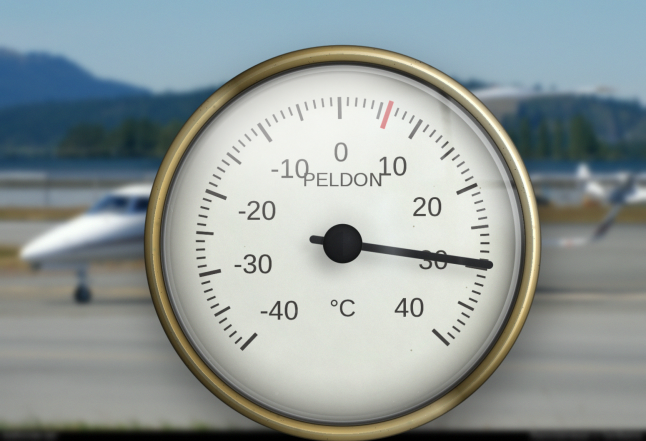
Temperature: 29.5°C
